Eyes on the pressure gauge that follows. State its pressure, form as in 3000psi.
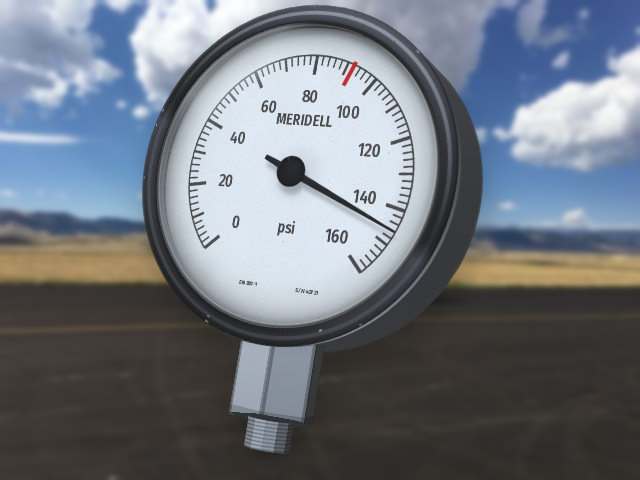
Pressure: 146psi
